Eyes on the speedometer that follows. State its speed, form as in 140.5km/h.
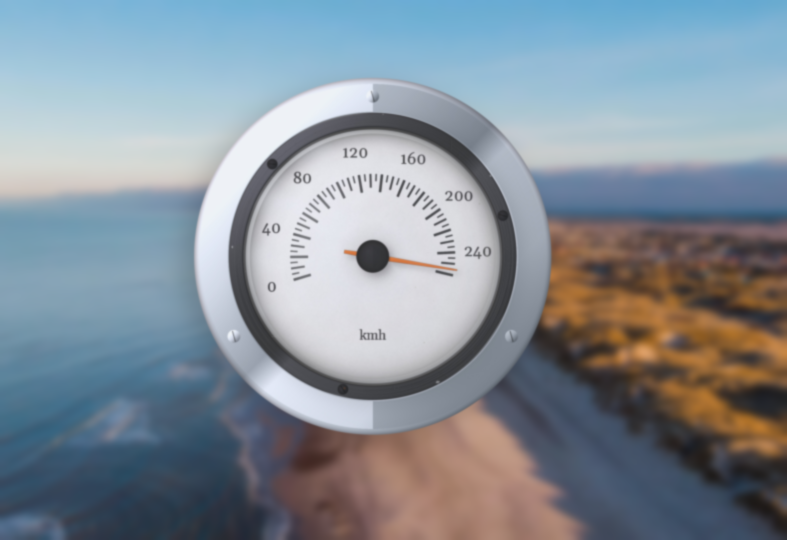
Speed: 255km/h
